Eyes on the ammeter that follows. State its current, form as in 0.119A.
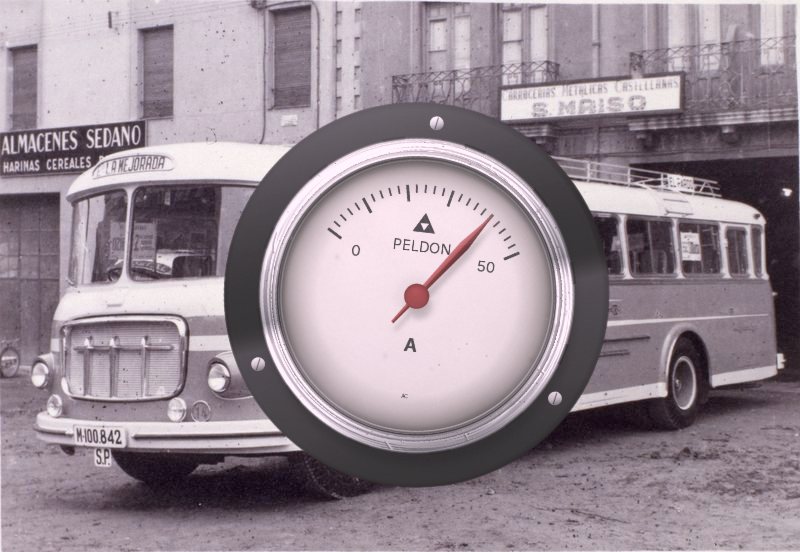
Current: 40A
